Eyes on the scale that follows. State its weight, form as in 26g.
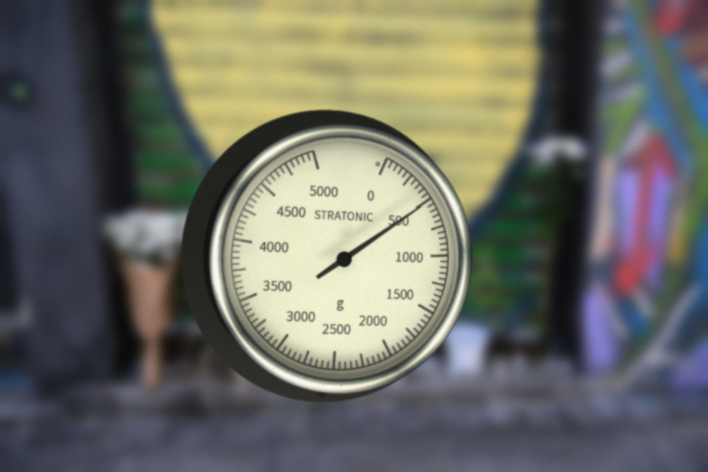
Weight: 500g
